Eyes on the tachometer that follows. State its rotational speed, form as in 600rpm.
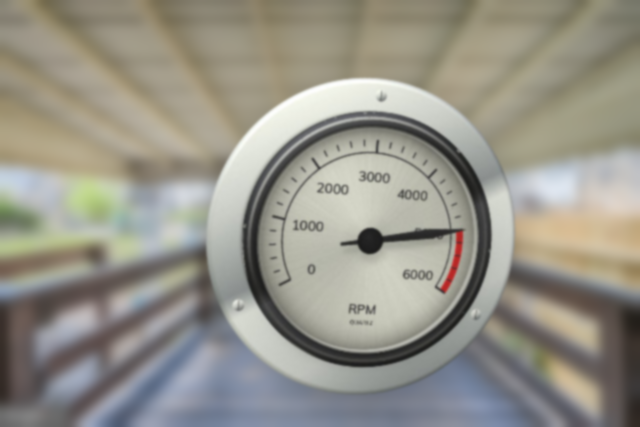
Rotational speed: 5000rpm
